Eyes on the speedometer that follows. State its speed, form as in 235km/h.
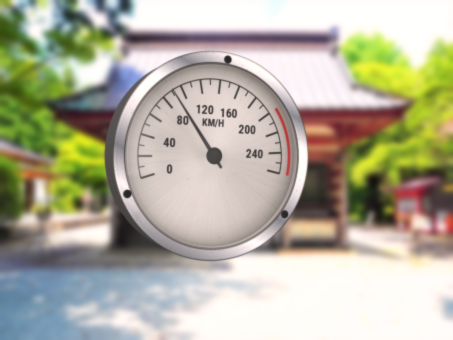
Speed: 90km/h
